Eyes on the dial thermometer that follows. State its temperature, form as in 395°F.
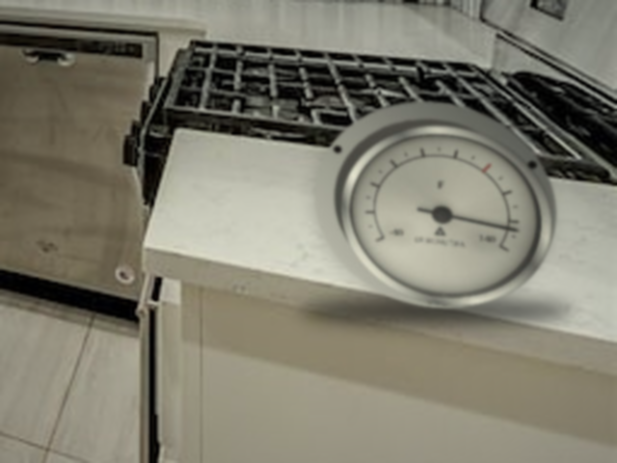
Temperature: 125°F
